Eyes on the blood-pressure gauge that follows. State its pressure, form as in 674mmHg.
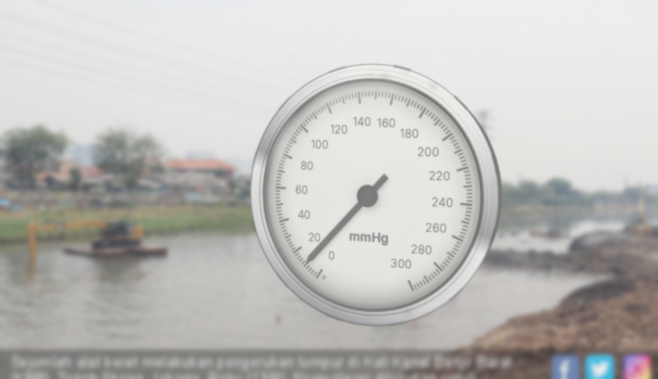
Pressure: 10mmHg
